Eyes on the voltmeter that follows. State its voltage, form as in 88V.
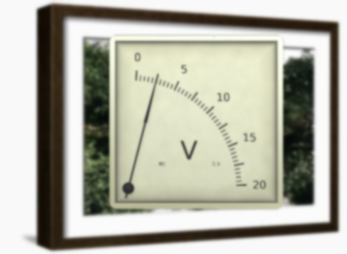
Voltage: 2.5V
